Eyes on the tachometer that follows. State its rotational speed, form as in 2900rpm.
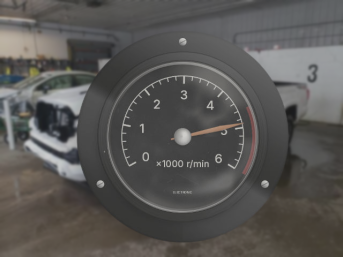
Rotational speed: 4900rpm
